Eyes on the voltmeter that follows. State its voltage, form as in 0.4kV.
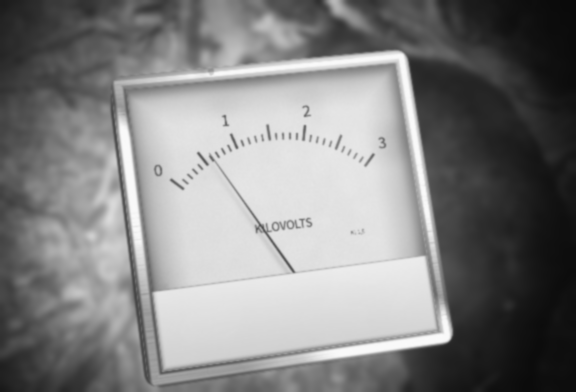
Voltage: 0.6kV
